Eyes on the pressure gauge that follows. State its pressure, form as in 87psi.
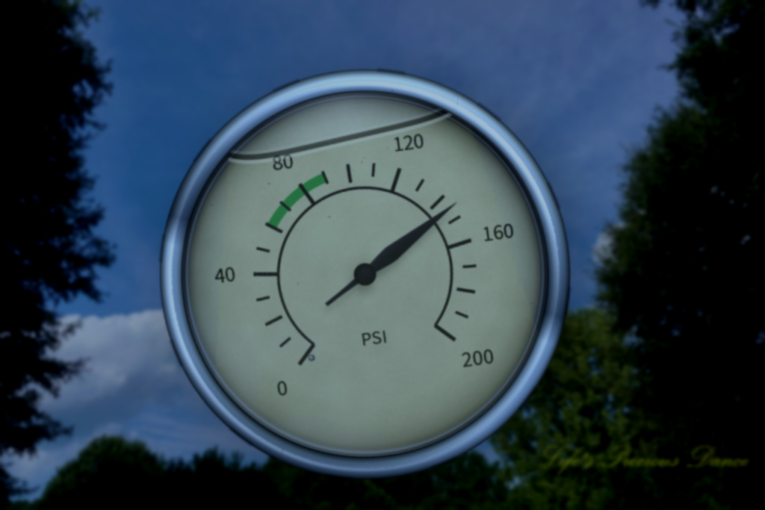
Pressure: 145psi
